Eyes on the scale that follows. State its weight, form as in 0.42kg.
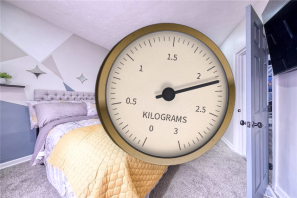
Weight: 2.15kg
